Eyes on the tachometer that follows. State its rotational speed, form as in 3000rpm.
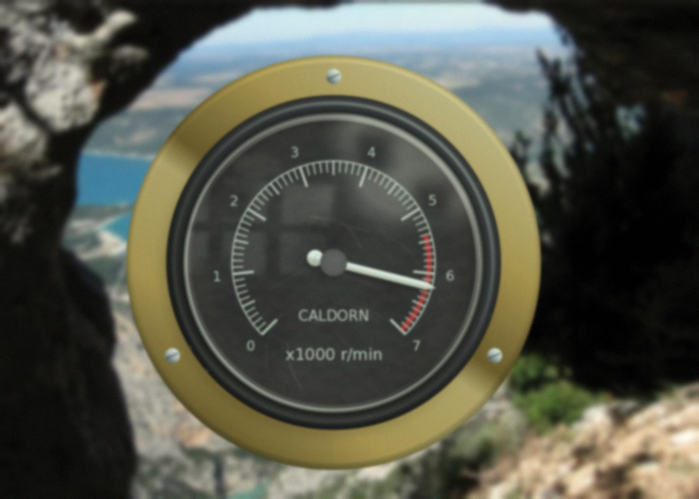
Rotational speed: 6200rpm
